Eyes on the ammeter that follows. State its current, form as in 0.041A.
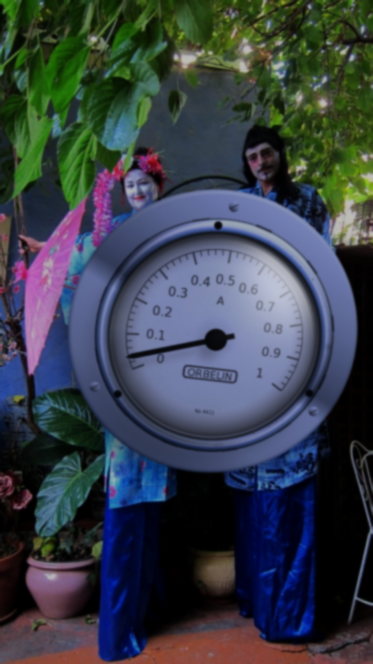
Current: 0.04A
